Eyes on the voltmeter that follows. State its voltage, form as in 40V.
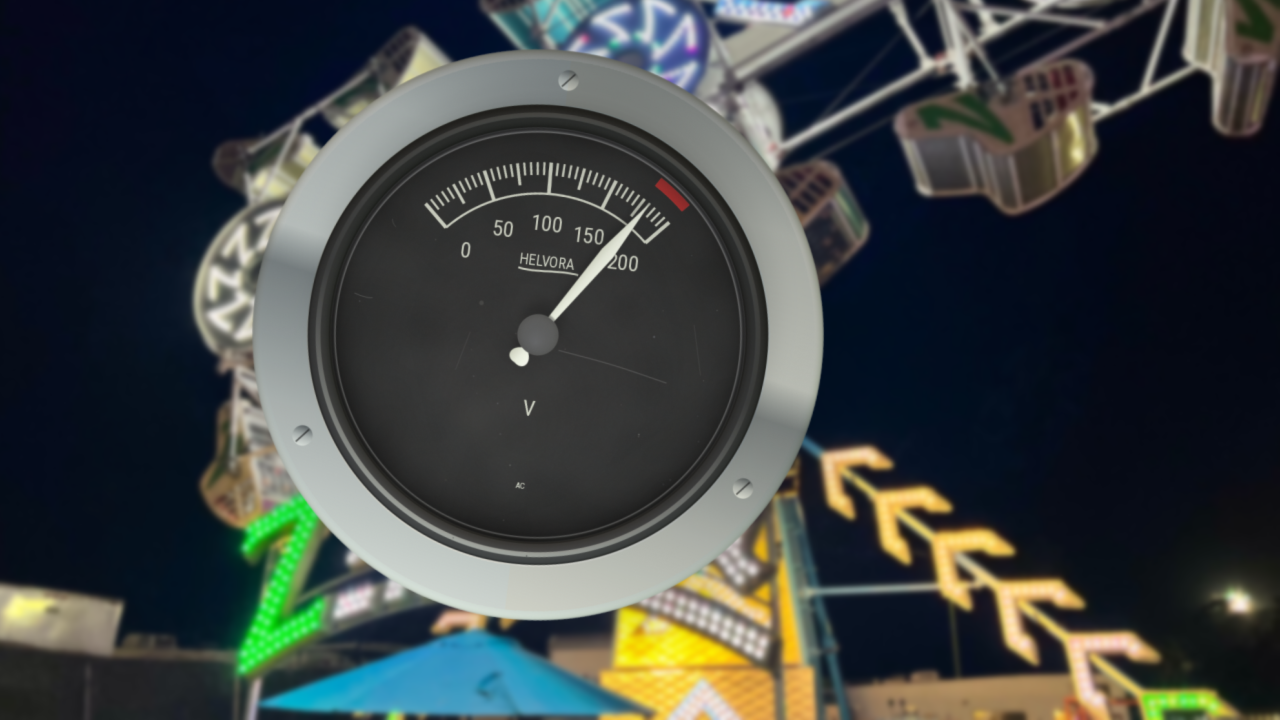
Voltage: 180V
